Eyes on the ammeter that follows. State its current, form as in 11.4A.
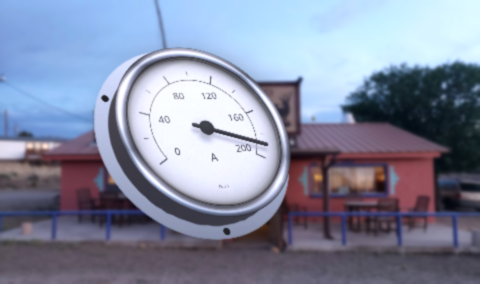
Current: 190A
